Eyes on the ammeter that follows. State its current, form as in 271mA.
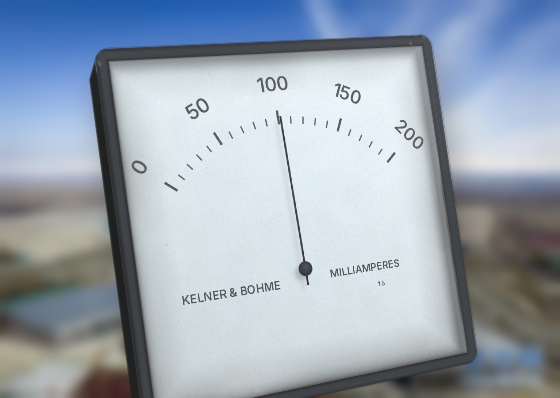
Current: 100mA
